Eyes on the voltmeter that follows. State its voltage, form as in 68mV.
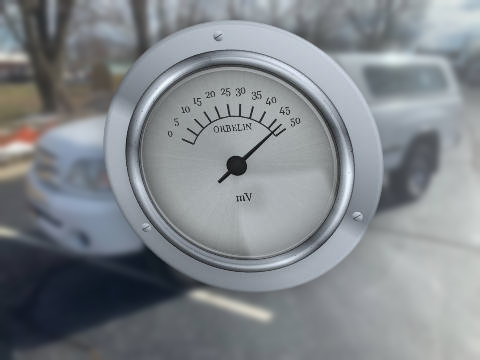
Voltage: 47.5mV
